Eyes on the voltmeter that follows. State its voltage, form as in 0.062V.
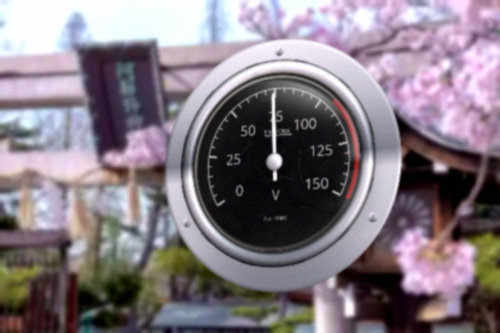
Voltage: 75V
